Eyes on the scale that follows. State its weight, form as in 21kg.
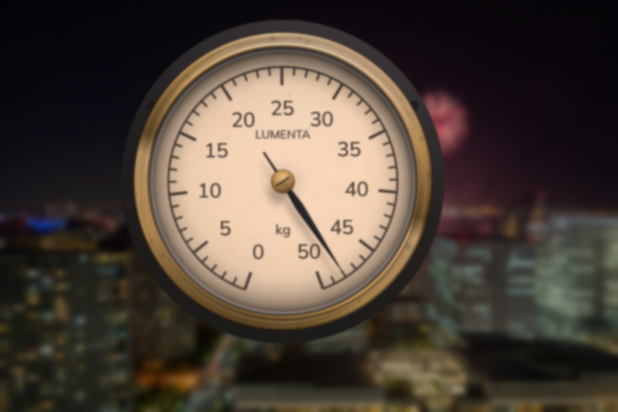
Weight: 48kg
